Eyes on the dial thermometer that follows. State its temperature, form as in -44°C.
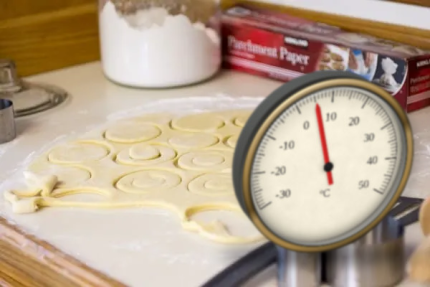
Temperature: 5°C
